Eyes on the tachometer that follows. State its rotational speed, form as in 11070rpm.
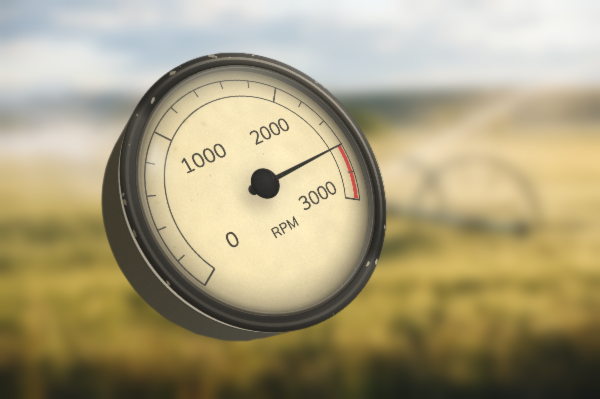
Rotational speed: 2600rpm
